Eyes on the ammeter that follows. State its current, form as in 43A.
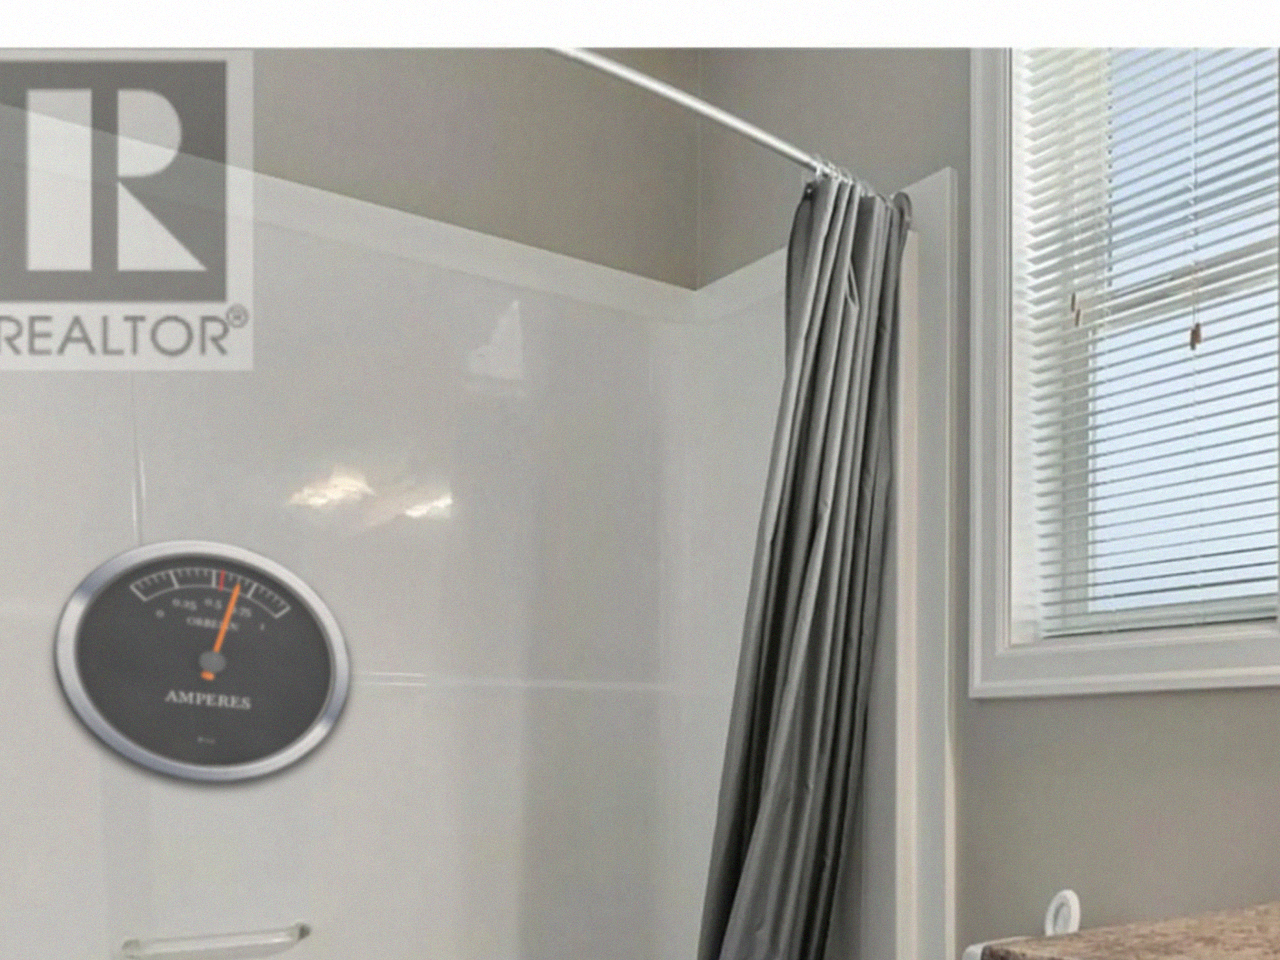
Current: 0.65A
